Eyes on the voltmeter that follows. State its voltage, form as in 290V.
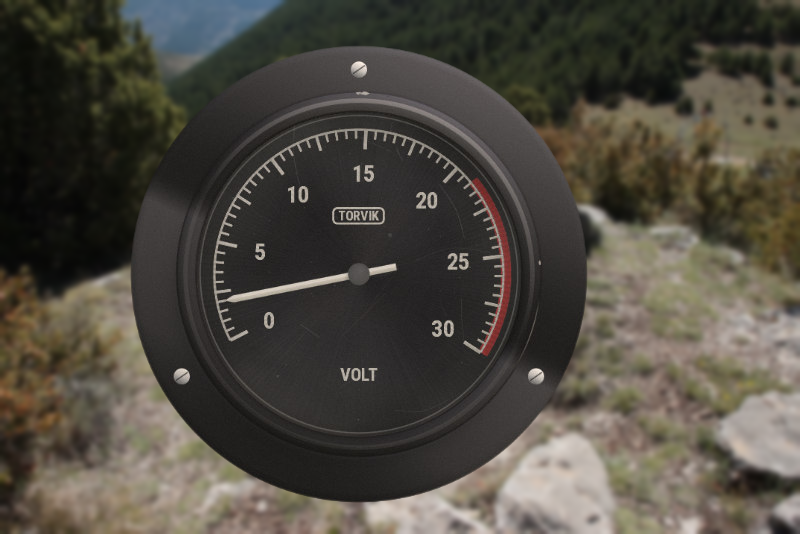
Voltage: 2V
